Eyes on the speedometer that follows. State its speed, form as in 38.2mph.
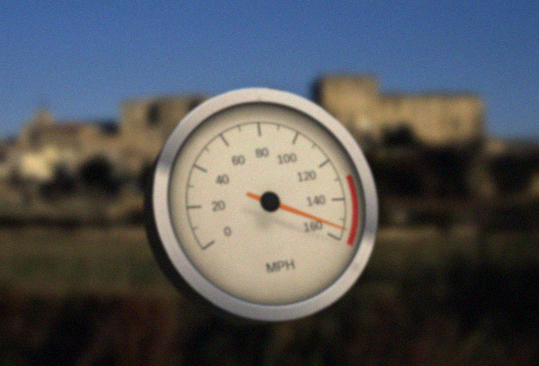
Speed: 155mph
